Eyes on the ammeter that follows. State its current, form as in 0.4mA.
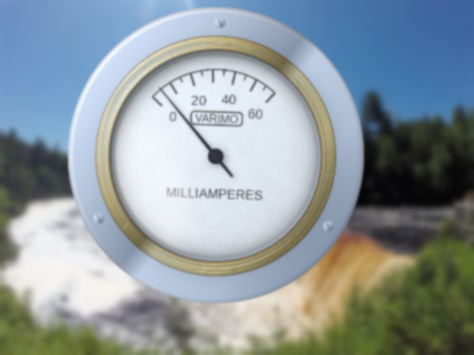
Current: 5mA
